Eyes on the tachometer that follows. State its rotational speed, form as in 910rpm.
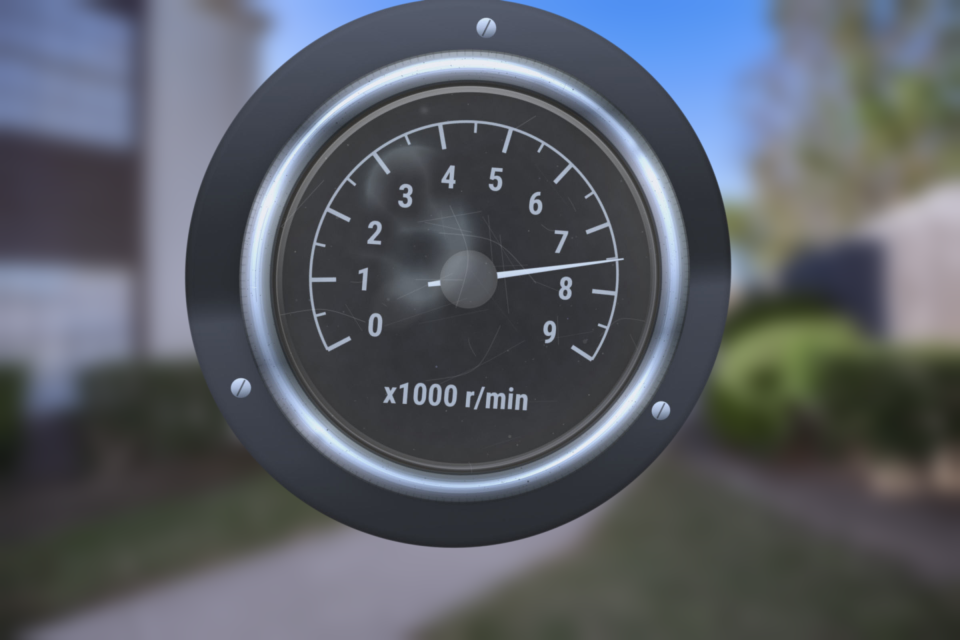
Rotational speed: 7500rpm
